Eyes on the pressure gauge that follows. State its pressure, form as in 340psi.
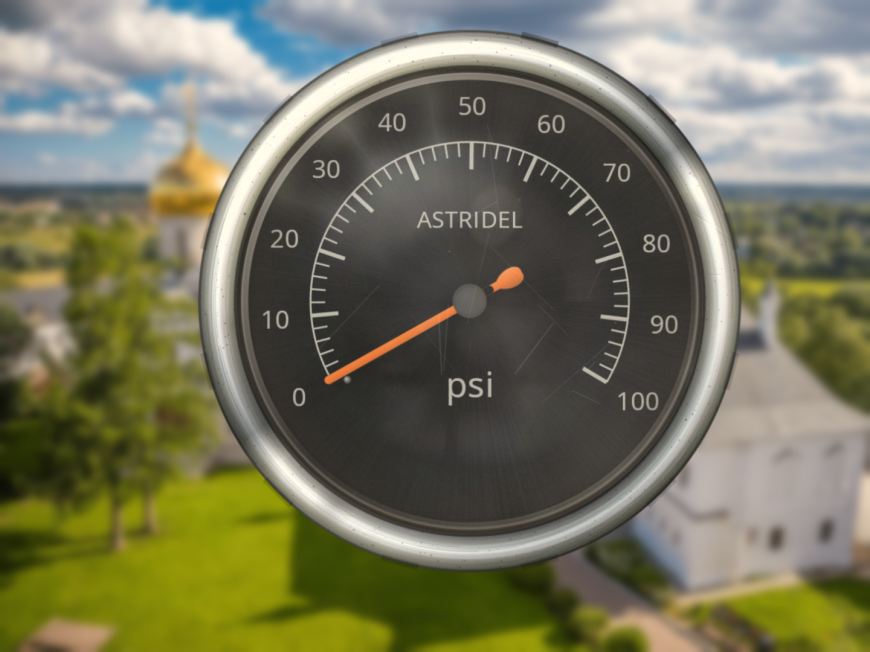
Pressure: 0psi
